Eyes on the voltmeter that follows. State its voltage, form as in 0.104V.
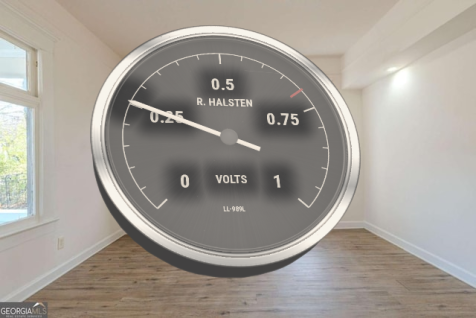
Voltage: 0.25V
